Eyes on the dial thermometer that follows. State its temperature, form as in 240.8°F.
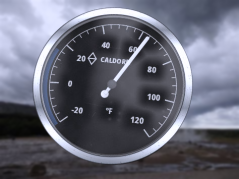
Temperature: 64°F
